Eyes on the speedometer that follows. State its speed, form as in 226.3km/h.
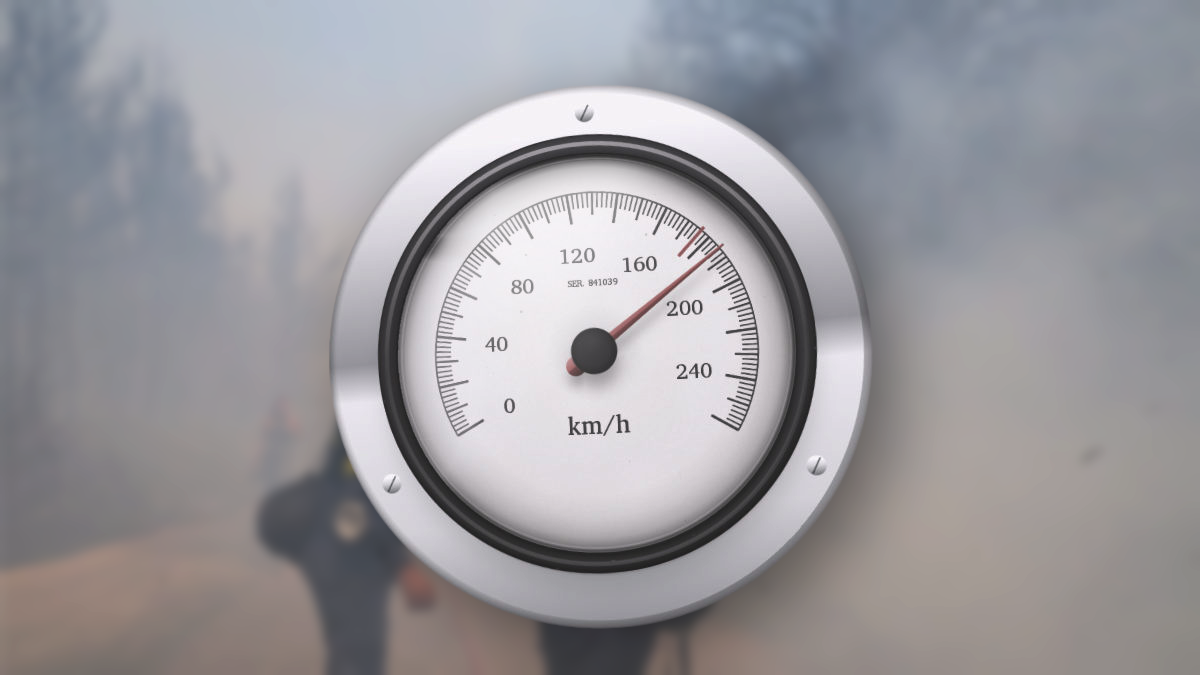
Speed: 186km/h
